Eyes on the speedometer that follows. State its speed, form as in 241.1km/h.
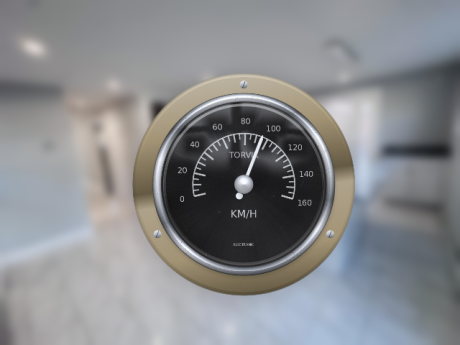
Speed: 95km/h
